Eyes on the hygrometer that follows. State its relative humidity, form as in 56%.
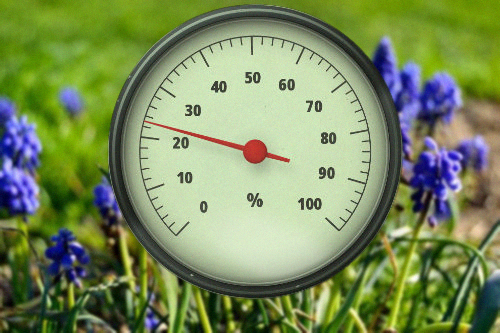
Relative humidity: 23%
